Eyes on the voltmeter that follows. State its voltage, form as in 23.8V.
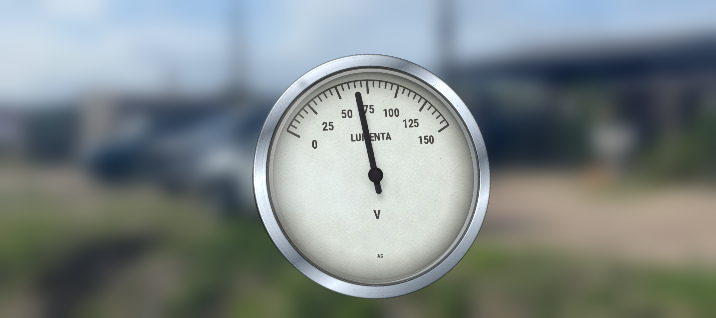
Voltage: 65V
